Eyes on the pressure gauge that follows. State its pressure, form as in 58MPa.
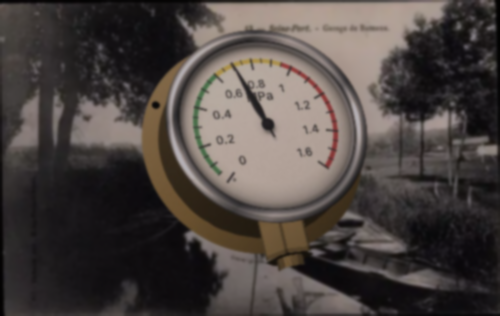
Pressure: 0.7MPa
